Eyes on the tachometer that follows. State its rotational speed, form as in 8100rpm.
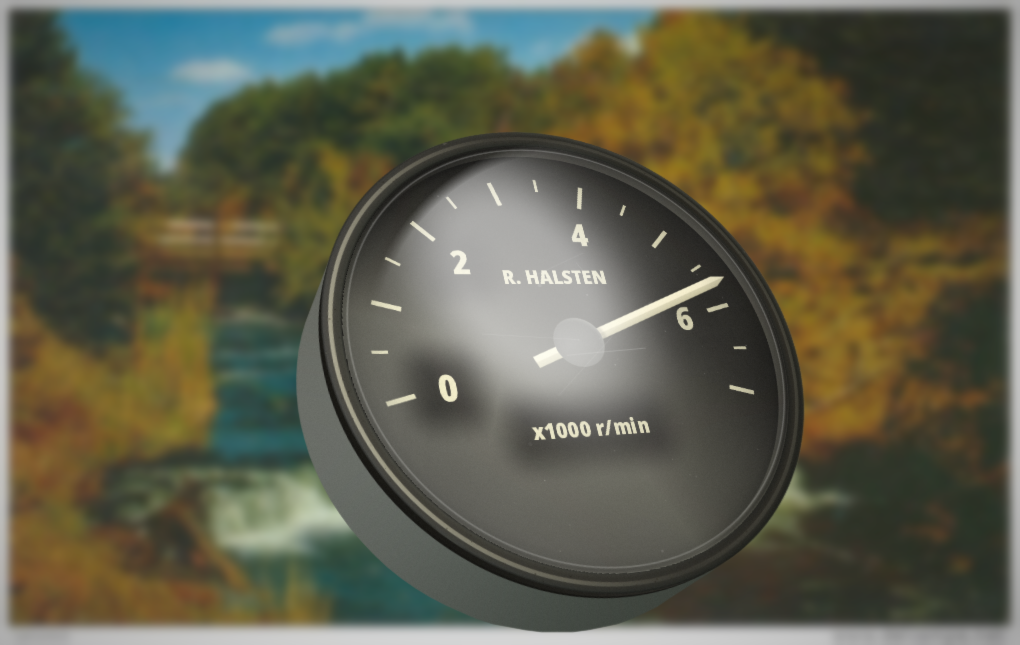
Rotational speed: 5750rpm
